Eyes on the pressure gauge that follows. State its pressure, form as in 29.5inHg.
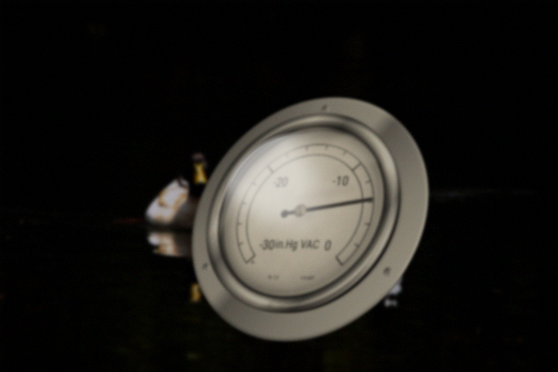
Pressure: -6inHg
